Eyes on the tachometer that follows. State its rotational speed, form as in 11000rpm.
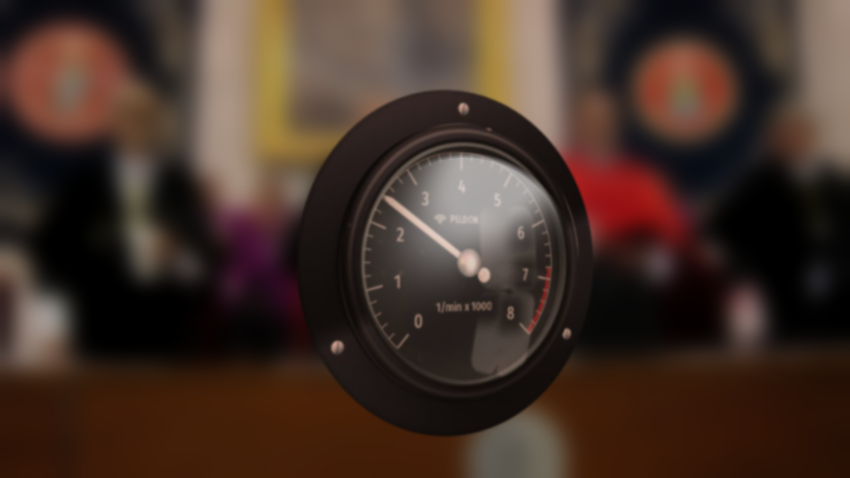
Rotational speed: 2400rpm
